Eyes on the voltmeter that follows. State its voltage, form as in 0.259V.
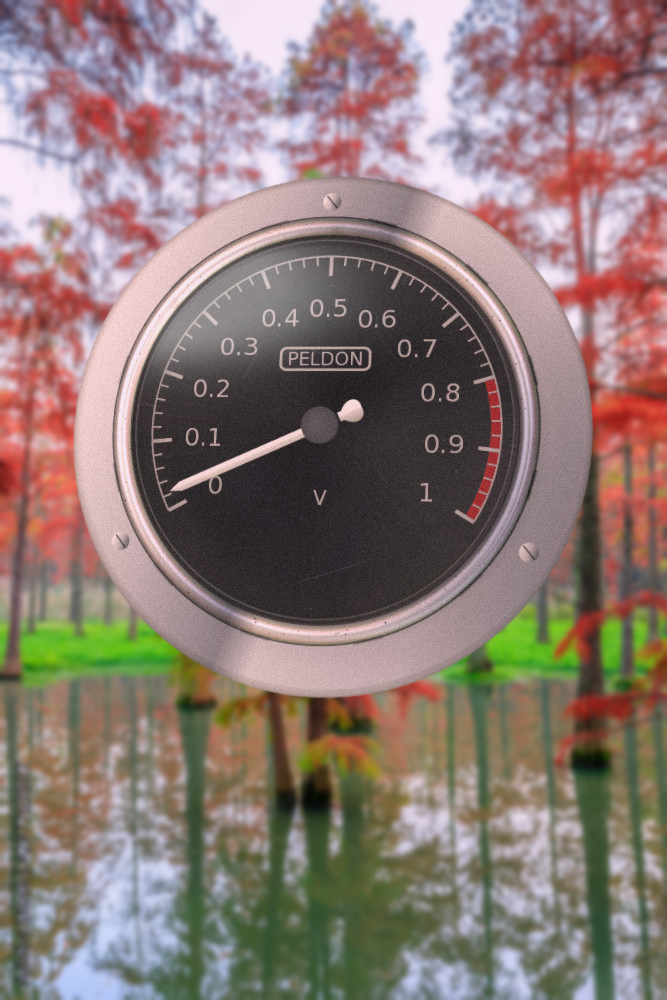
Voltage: 0.02V
